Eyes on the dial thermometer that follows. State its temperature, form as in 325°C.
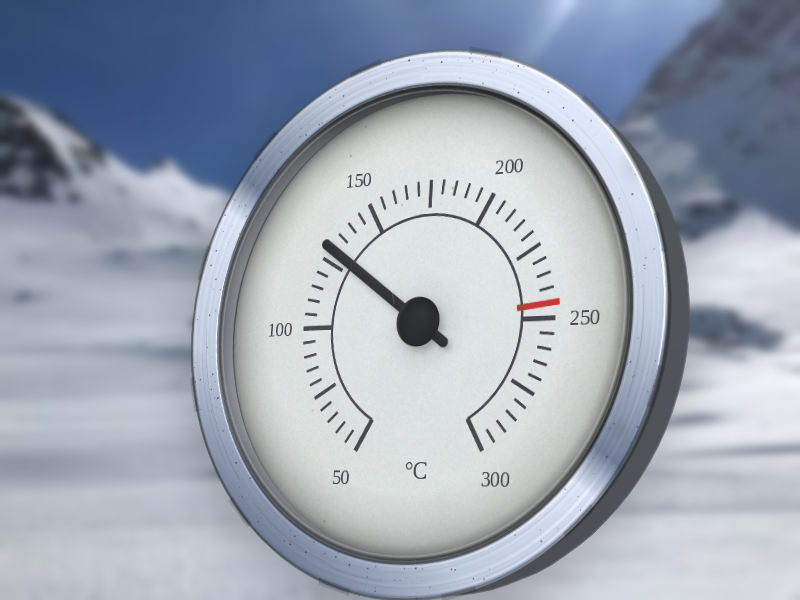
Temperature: 130°C
